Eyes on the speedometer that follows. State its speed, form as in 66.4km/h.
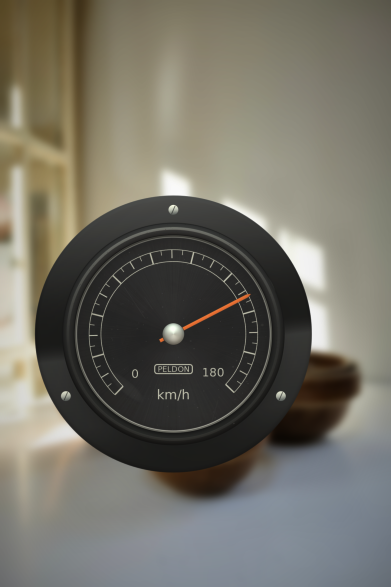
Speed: 132.5km/h
